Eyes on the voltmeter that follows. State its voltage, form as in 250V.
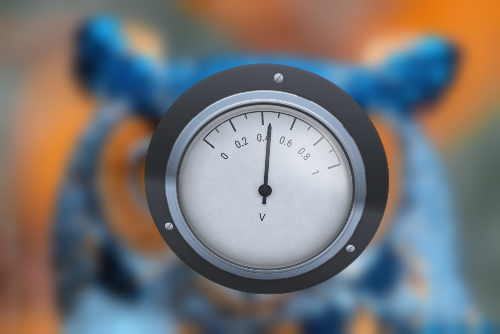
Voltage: 0.45V
